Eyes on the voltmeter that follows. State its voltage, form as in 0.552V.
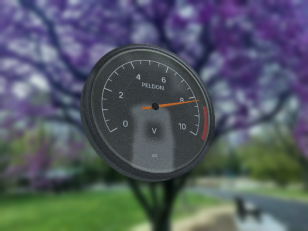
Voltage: 8.25V
